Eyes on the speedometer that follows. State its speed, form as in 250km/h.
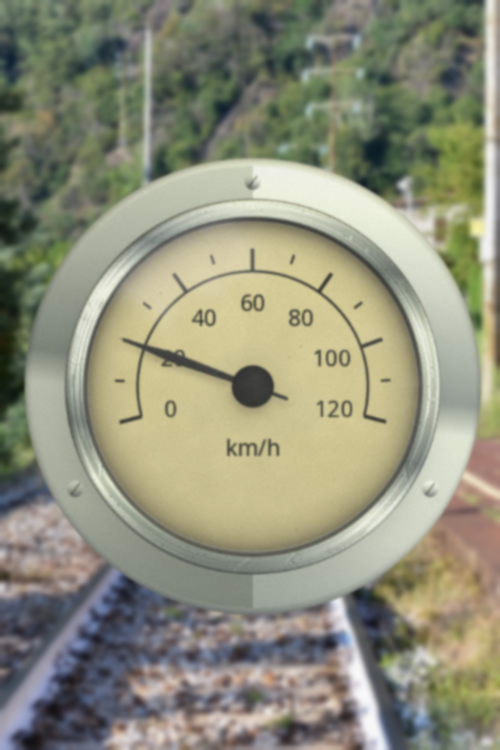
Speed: 20km/h
